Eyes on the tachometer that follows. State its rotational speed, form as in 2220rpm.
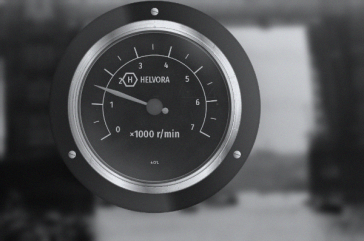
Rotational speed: 1500rpm
